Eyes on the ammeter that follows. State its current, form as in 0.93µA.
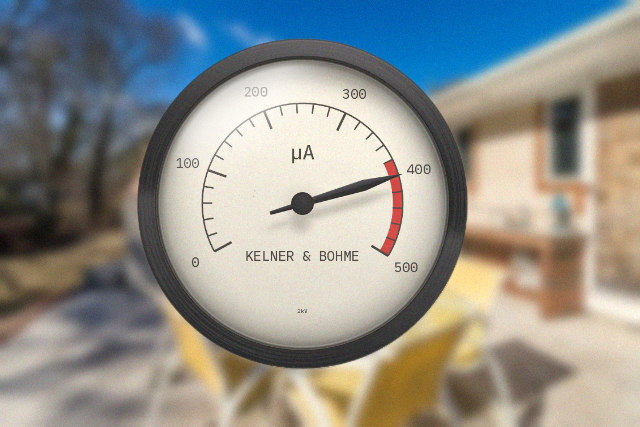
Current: 400µA
